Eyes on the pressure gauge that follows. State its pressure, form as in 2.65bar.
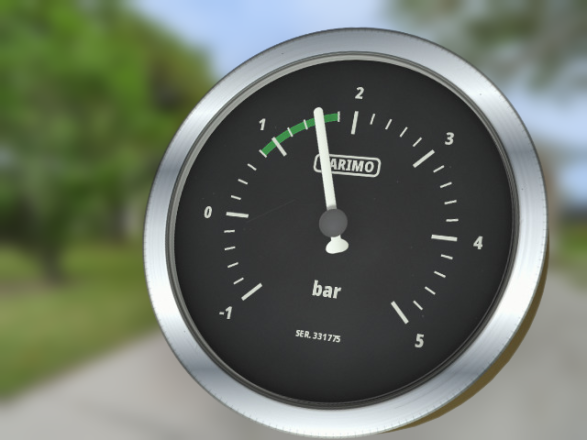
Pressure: 1.6bar
